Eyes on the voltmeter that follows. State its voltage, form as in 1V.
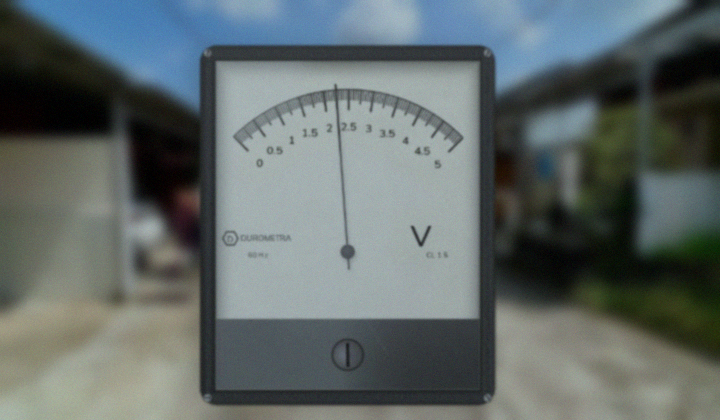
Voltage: 2.25V
